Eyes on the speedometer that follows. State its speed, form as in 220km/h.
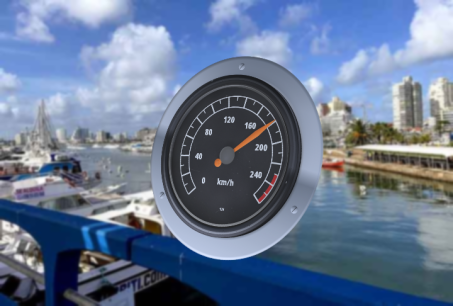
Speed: 180km/h
